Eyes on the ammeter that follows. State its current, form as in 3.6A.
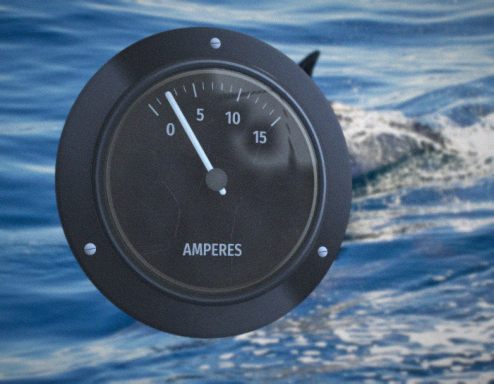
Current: 2A
